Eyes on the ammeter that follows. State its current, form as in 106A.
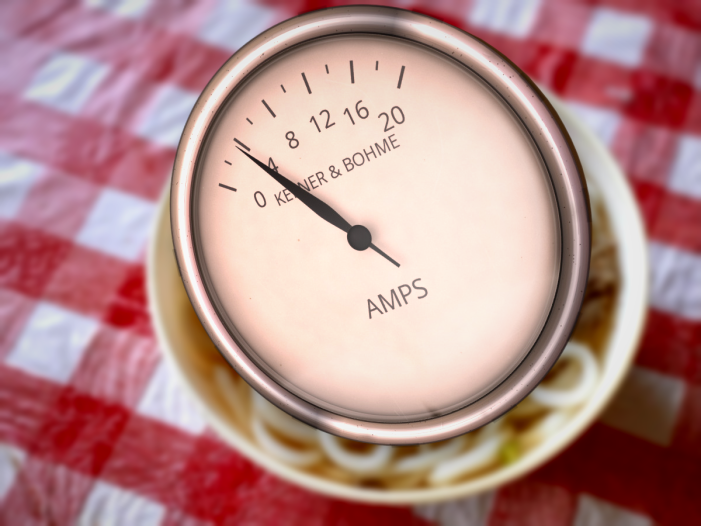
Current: 4A
